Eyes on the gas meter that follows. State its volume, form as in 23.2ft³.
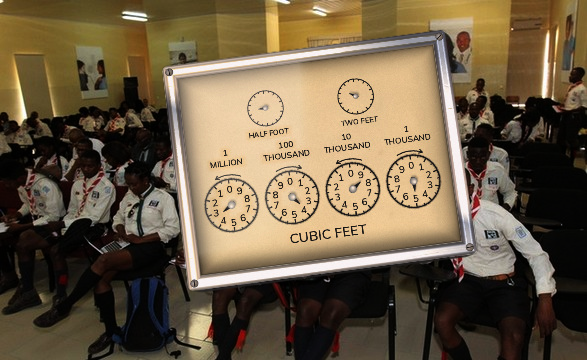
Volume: 338500ft³
